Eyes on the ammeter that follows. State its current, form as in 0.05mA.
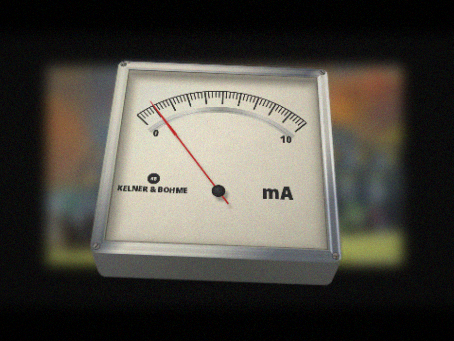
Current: 1mA
